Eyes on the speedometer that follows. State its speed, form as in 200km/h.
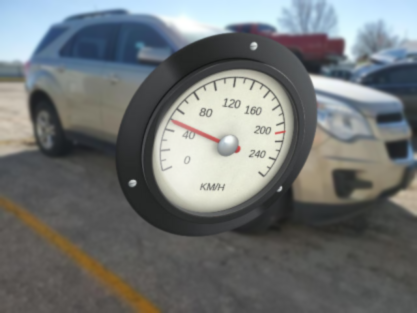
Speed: 50km/h
